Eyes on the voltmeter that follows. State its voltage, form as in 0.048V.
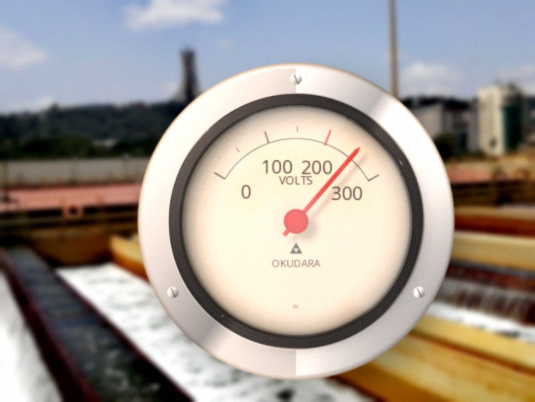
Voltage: 250V
